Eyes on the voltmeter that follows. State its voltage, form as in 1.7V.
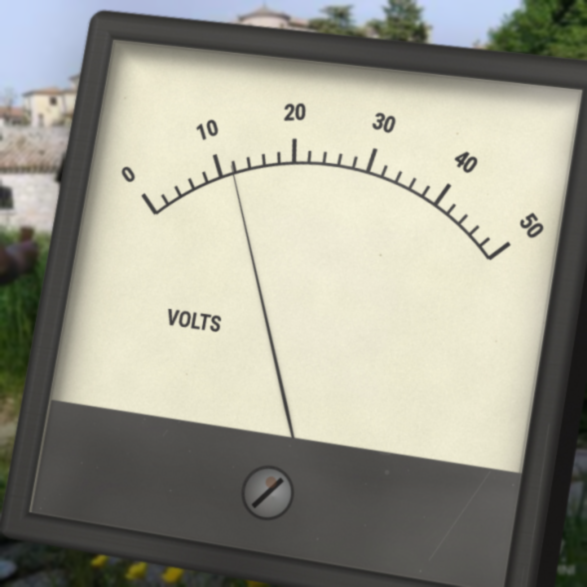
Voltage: 12V
